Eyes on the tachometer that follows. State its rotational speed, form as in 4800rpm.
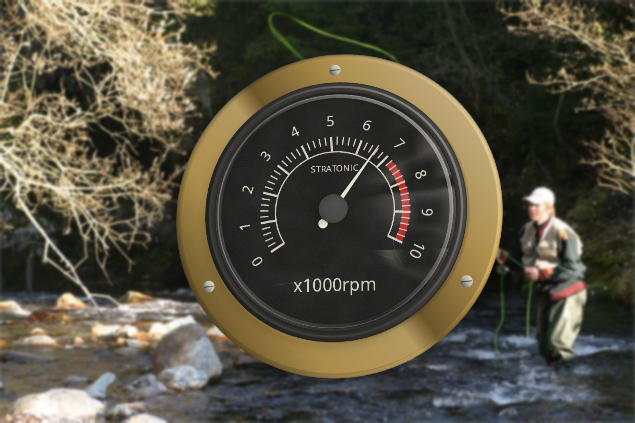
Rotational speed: 6600rpm
